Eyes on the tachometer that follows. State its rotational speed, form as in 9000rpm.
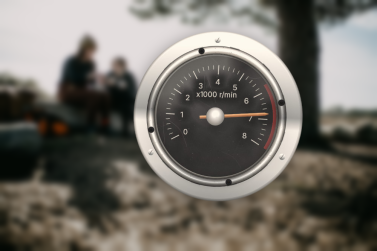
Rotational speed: 6800rpm
